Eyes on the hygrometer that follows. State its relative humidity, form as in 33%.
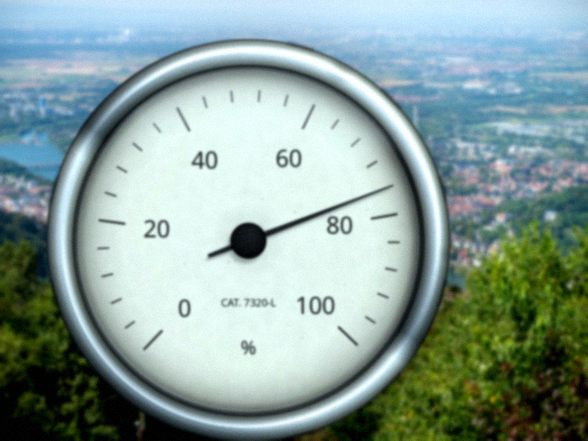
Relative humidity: 76%
